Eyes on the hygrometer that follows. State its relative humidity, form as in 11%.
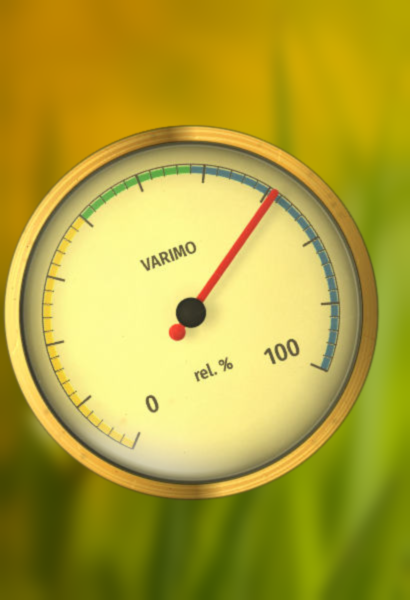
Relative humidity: 71%
